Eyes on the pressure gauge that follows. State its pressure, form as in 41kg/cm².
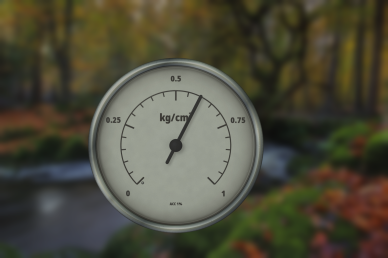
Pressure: 0.6kg/cm²
